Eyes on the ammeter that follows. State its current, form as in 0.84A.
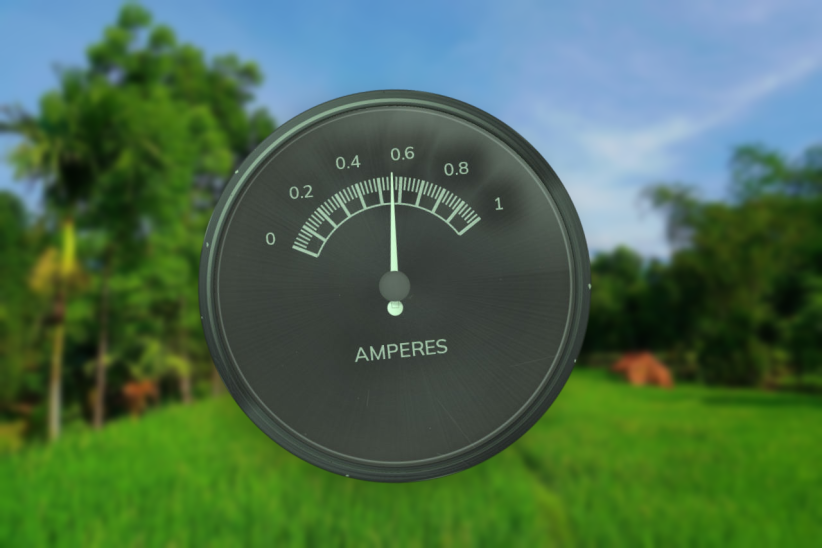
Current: 0.56A
